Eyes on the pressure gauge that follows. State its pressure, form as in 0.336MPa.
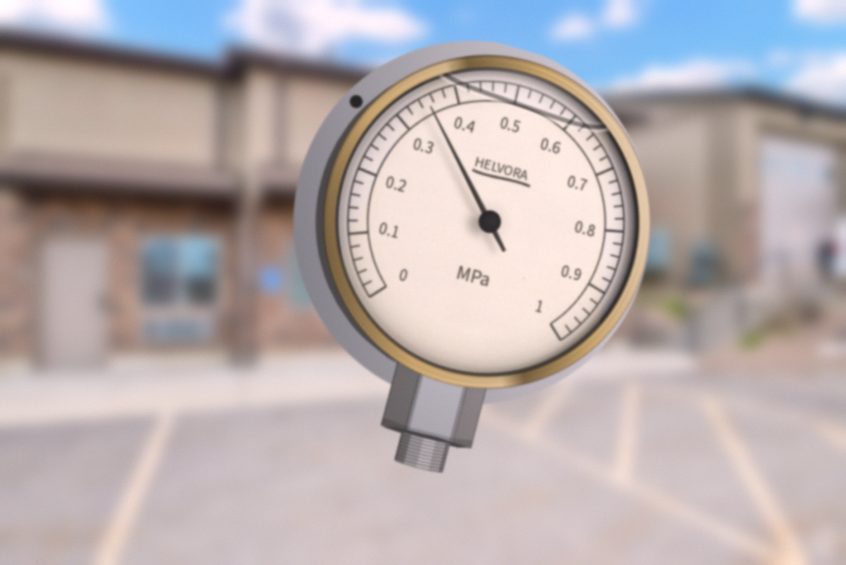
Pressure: 0.35MPa
